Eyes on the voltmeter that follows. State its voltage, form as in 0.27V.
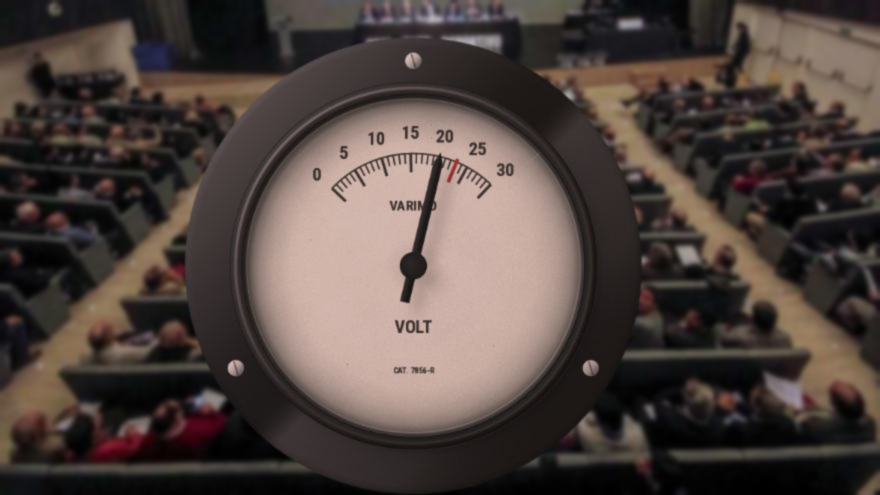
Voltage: 20V
